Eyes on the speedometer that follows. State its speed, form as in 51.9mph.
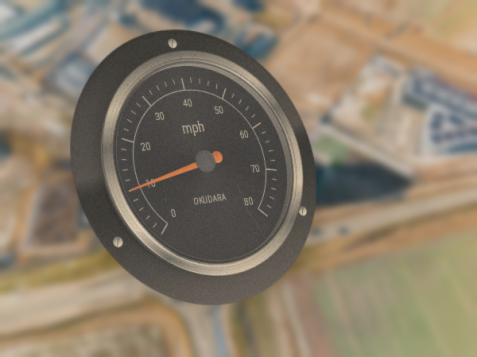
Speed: 10mph
